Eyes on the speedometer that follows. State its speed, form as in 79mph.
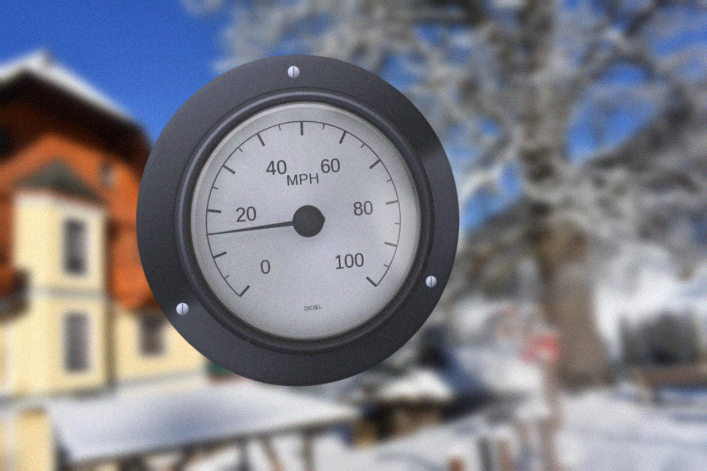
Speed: 15mph
